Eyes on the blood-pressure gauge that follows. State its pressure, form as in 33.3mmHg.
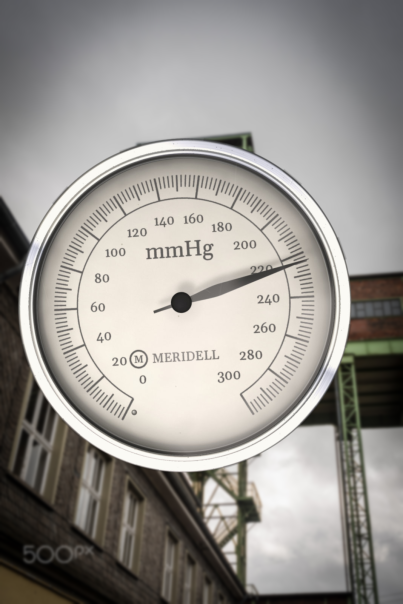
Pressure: 224mmHg
